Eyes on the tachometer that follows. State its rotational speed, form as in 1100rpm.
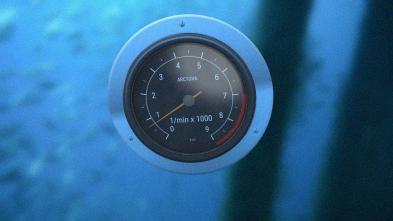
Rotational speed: 750rpm
